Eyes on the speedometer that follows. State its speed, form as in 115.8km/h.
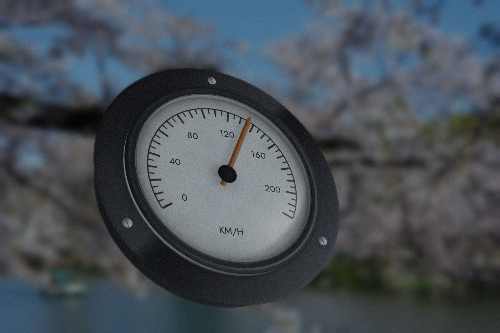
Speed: 135km/h
